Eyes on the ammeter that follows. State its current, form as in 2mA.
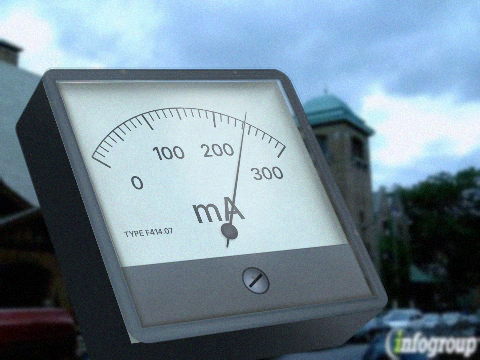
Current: 240mA
